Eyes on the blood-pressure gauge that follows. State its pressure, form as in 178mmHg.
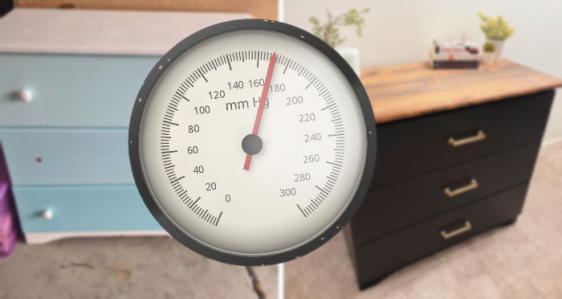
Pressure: 170mmHg
